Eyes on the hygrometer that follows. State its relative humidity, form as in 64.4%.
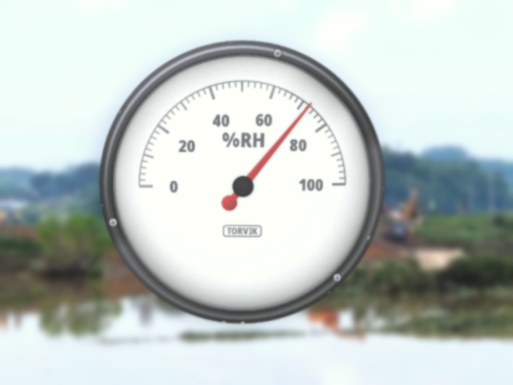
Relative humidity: 72%
